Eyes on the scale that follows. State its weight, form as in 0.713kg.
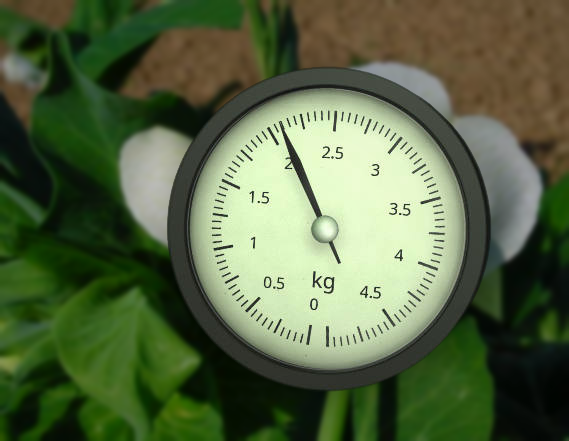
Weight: 2.1kg
